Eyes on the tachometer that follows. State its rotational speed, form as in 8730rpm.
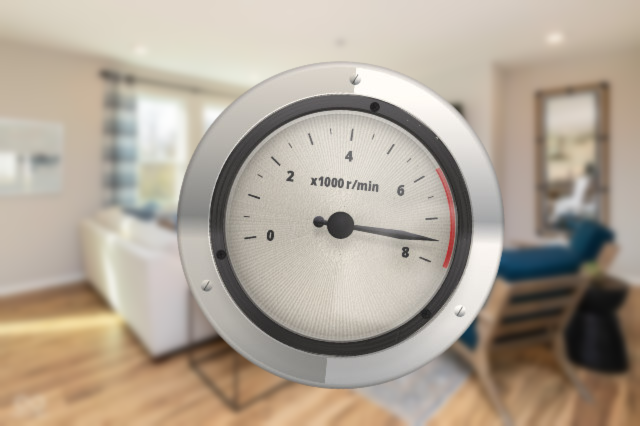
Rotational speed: 7500rpm
